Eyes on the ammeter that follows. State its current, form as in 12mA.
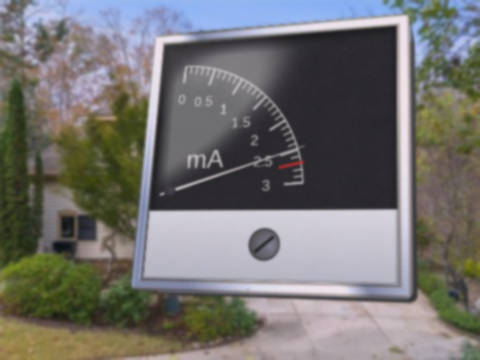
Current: 2.5mA
